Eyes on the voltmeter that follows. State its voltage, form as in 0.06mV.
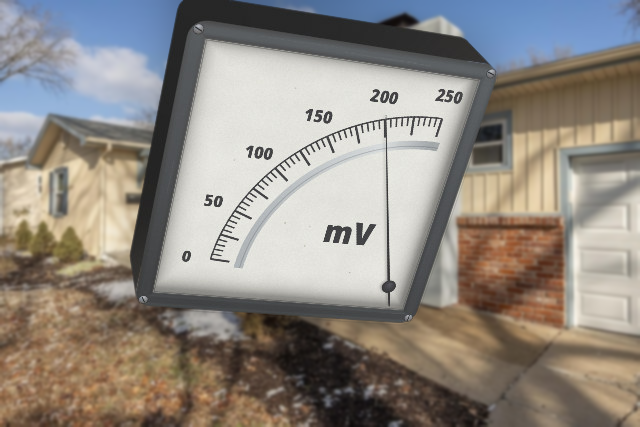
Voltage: 200mV
